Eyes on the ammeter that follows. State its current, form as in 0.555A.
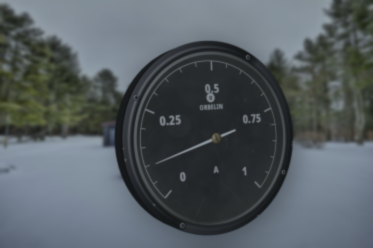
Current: 0.1A
